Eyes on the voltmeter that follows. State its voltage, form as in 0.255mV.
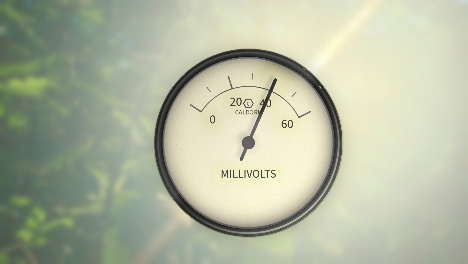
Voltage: 40mV
